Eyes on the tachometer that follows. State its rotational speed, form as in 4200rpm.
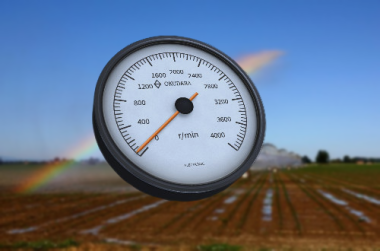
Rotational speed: 50rpm
